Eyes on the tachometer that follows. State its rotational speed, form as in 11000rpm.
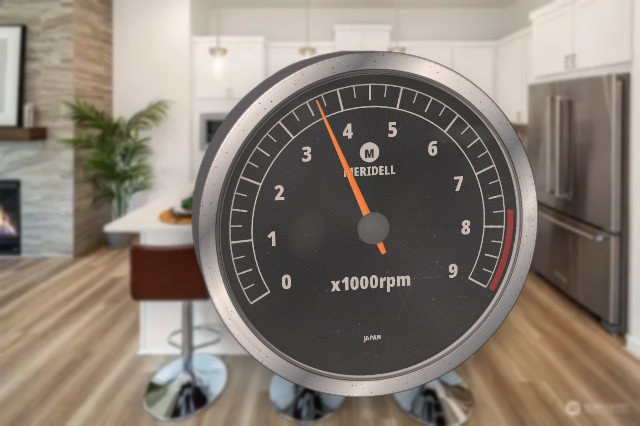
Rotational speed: 3625rpm
